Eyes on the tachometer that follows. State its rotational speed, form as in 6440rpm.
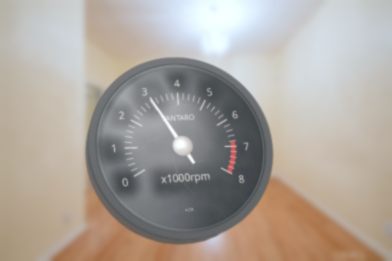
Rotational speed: 3000rpm
